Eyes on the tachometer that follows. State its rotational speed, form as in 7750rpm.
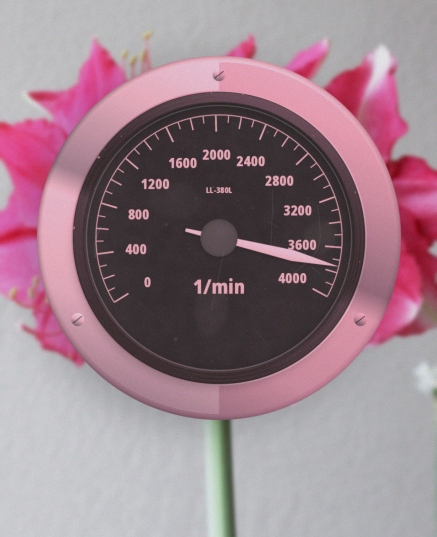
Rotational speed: 3750rpm
